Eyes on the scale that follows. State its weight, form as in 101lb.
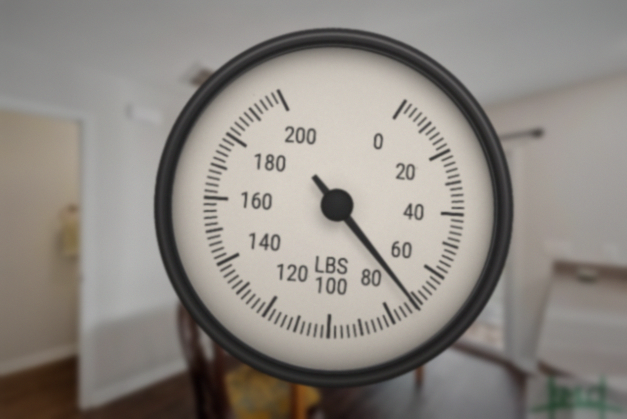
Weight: 72lb
